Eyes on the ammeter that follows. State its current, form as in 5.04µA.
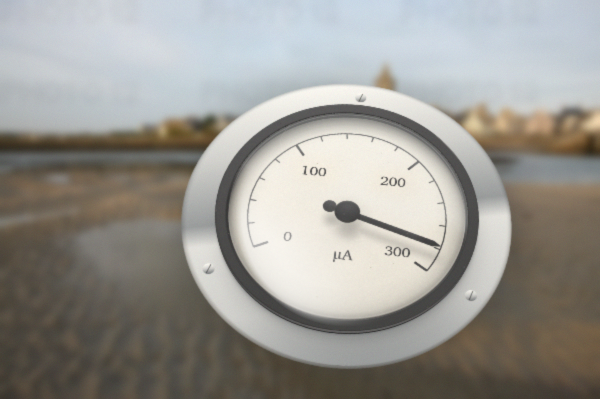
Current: 280µA
